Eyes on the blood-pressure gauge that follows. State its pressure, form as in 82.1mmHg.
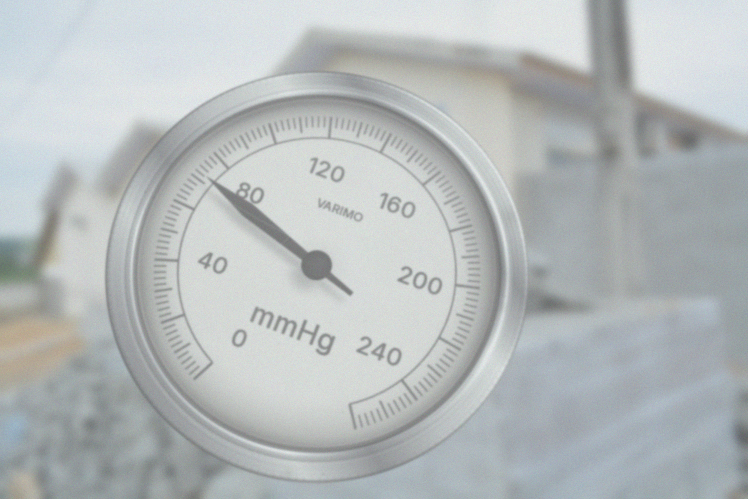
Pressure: 72mmHg
